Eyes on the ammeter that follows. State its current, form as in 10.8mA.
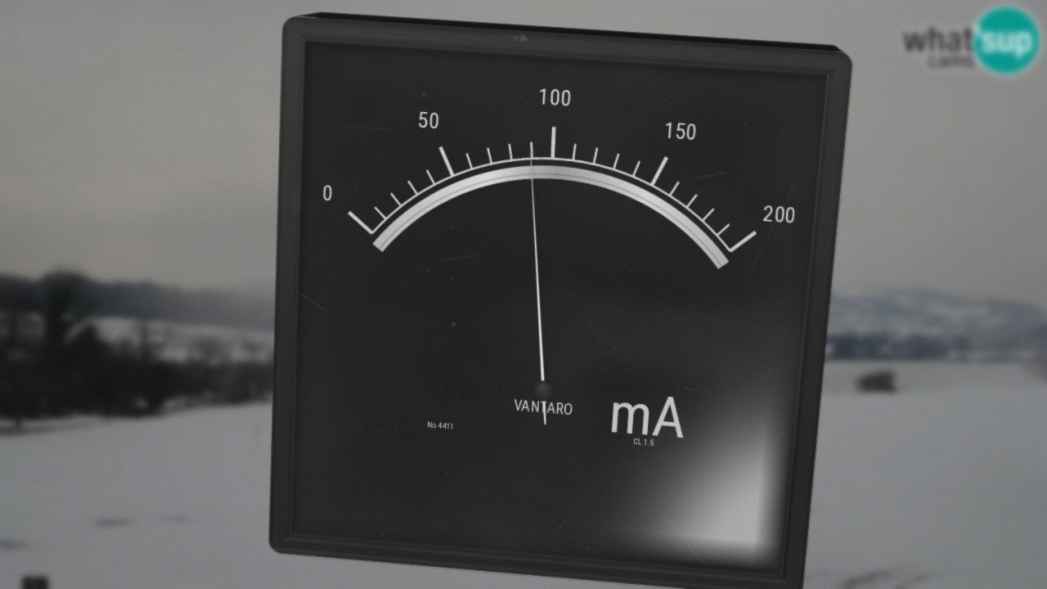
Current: 90mA
